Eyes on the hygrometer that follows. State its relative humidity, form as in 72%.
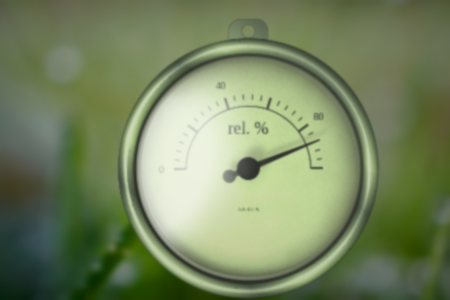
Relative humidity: 88%
